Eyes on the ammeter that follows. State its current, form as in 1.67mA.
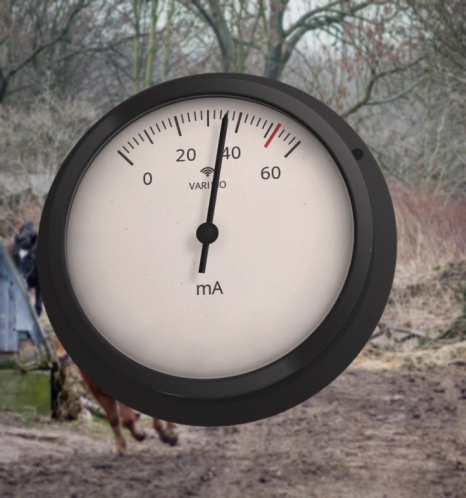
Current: 36mA
